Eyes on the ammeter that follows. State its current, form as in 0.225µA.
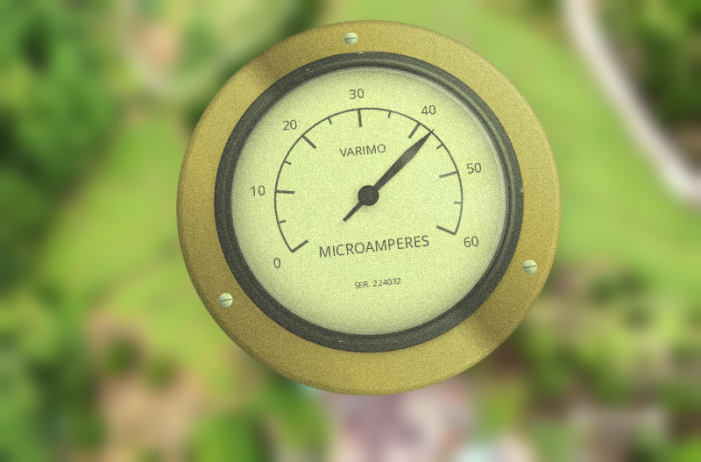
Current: 42.5µA
